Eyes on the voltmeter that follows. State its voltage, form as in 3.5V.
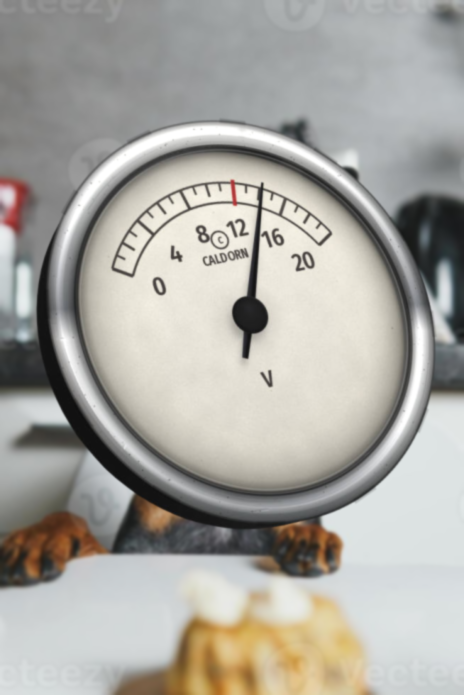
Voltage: 14V
